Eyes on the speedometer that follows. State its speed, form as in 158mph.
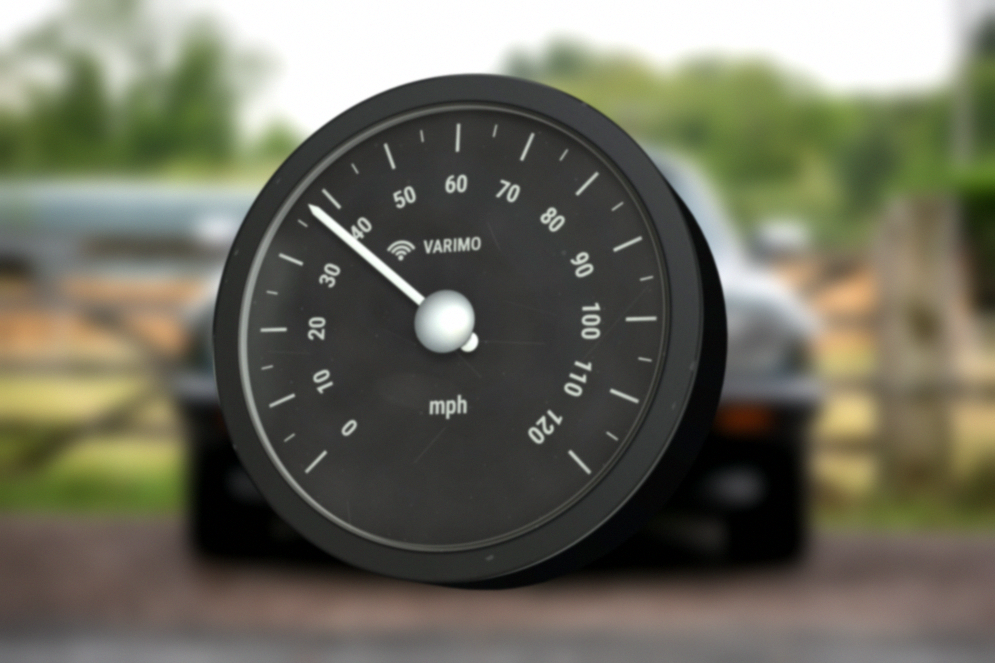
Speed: 37.5mph
